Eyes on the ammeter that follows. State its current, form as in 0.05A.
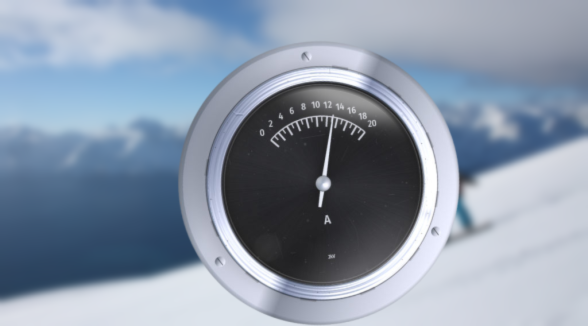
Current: 13A
